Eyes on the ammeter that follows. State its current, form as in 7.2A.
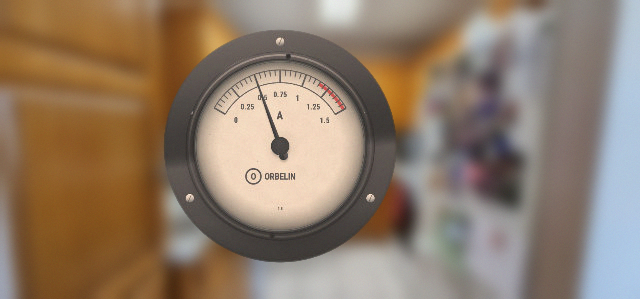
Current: 0.5A
